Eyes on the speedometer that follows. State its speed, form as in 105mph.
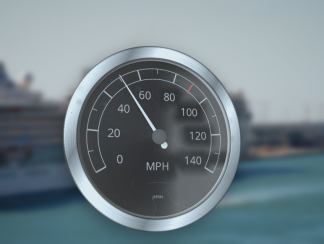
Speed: 50mph
